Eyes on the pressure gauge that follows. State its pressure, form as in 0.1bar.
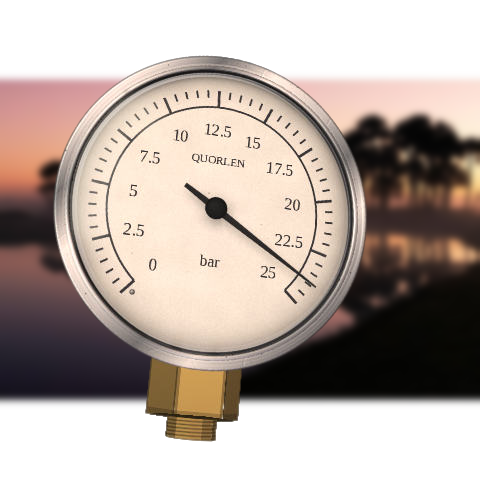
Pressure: 24bar
